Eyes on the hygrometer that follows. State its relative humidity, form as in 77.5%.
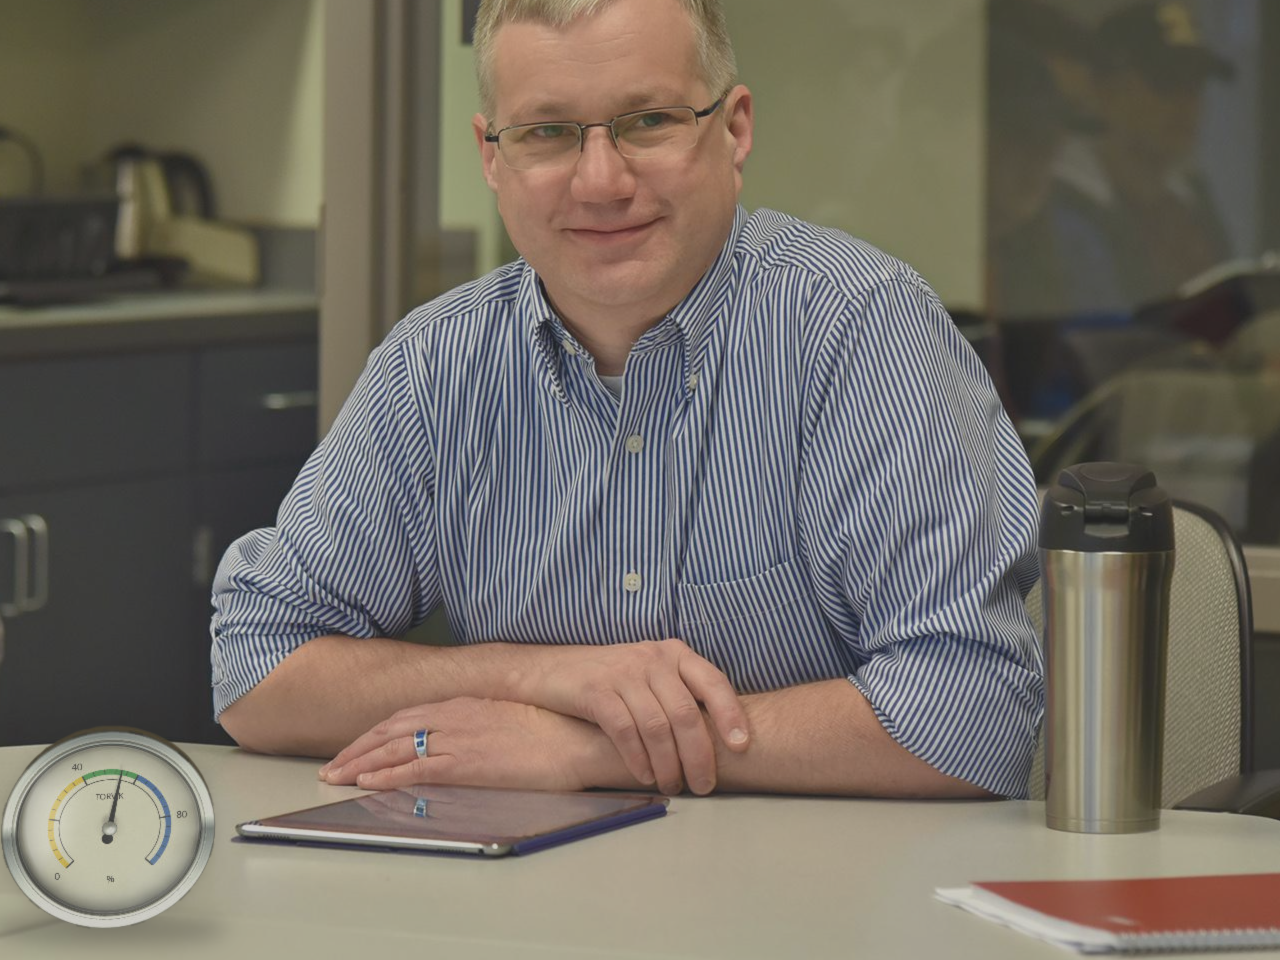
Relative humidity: 54%
